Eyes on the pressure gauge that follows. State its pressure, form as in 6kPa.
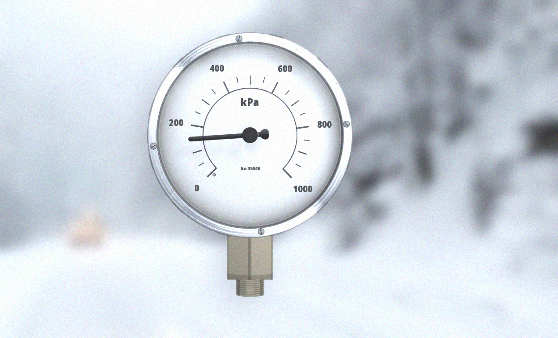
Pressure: 150kPa
